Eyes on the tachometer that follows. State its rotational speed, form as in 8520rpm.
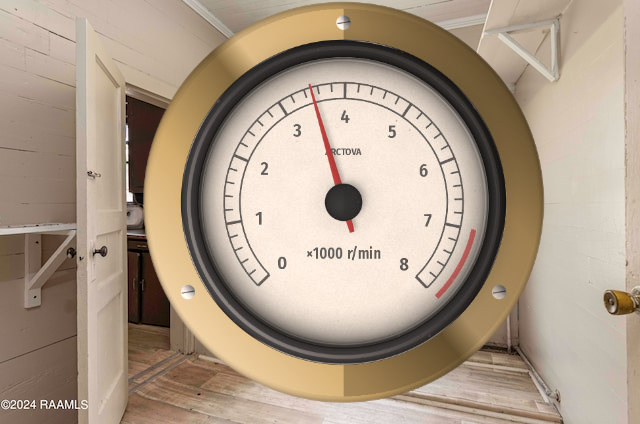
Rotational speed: 3500rpm
